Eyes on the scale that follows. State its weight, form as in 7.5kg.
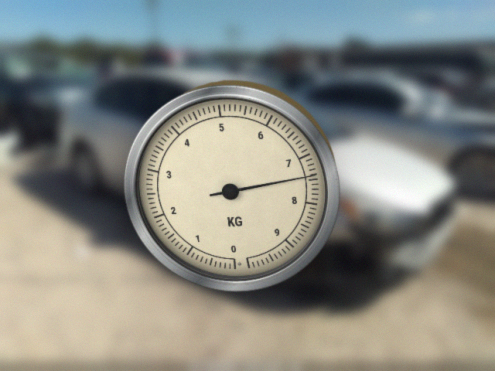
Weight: 7.4kg
